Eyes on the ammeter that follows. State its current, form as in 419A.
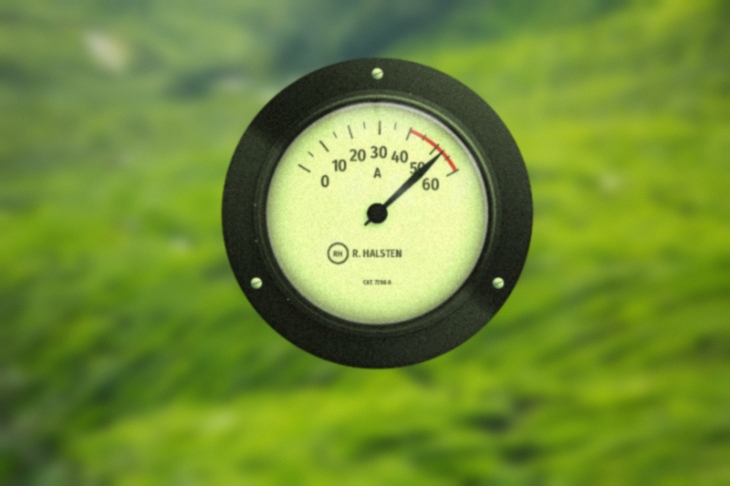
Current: 52.5A
